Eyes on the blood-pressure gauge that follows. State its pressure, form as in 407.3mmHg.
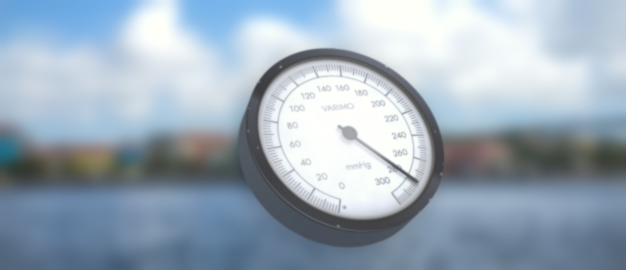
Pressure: 280mmHg
